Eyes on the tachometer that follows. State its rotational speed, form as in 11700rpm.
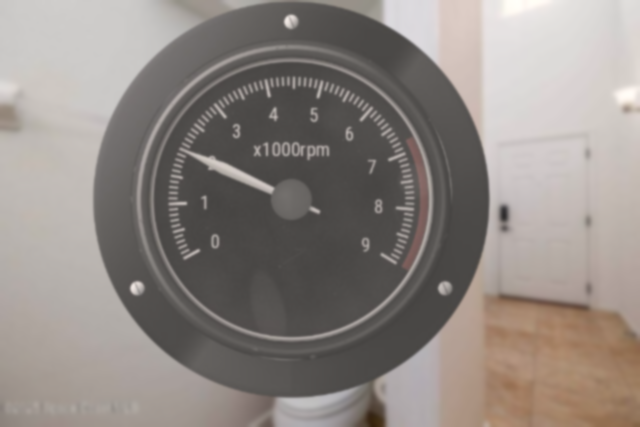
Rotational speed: 2000rpm
